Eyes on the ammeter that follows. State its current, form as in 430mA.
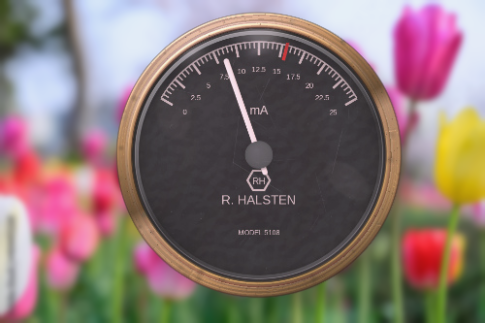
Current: 8.5mA
